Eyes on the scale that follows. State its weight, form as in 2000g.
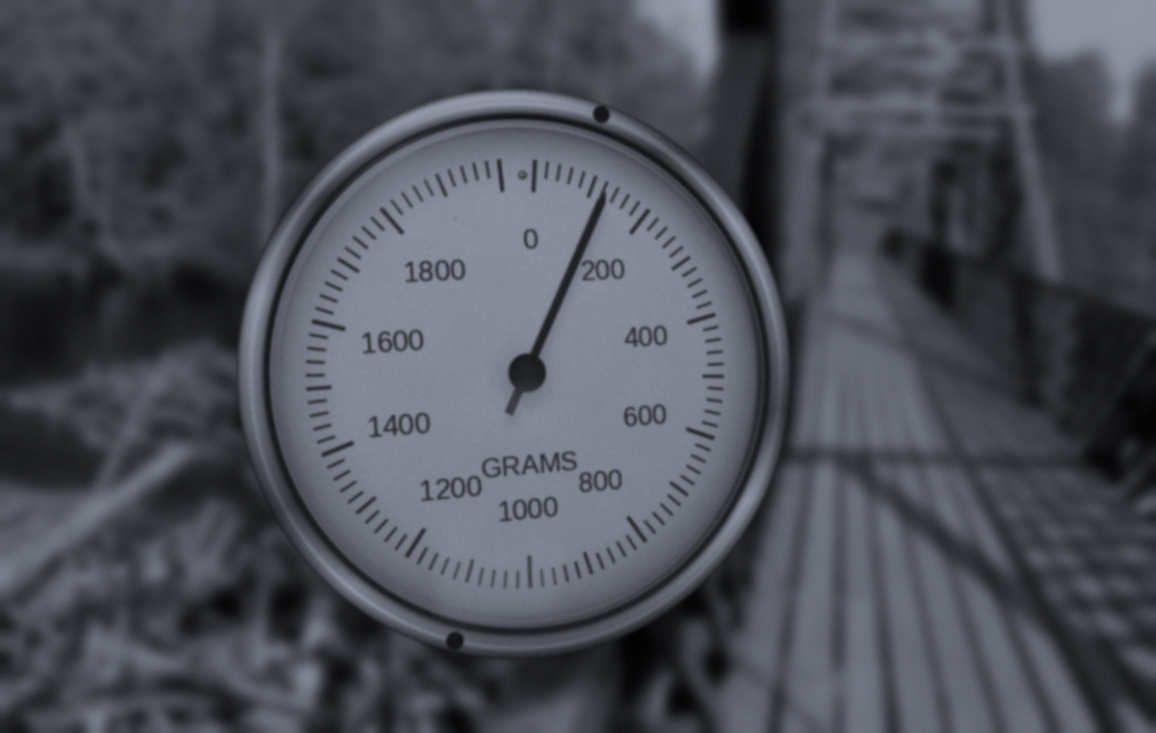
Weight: 120g
